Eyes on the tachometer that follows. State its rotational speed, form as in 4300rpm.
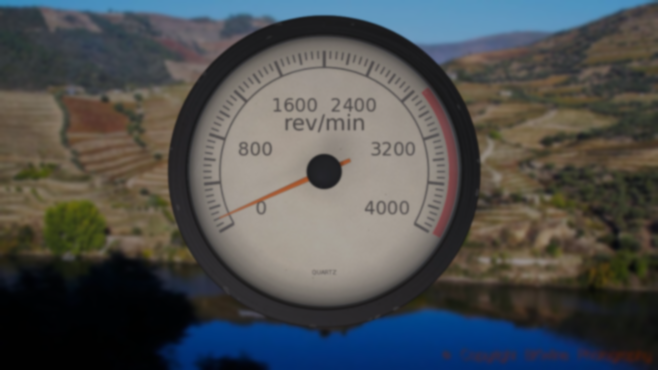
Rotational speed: 100rpm
